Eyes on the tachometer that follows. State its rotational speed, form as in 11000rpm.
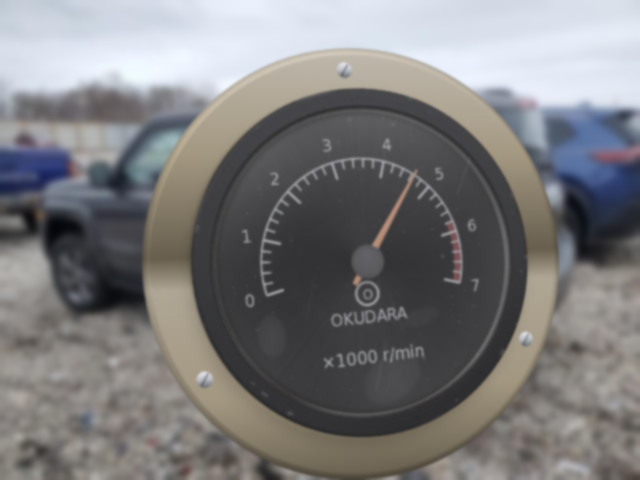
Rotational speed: 4600rpm
